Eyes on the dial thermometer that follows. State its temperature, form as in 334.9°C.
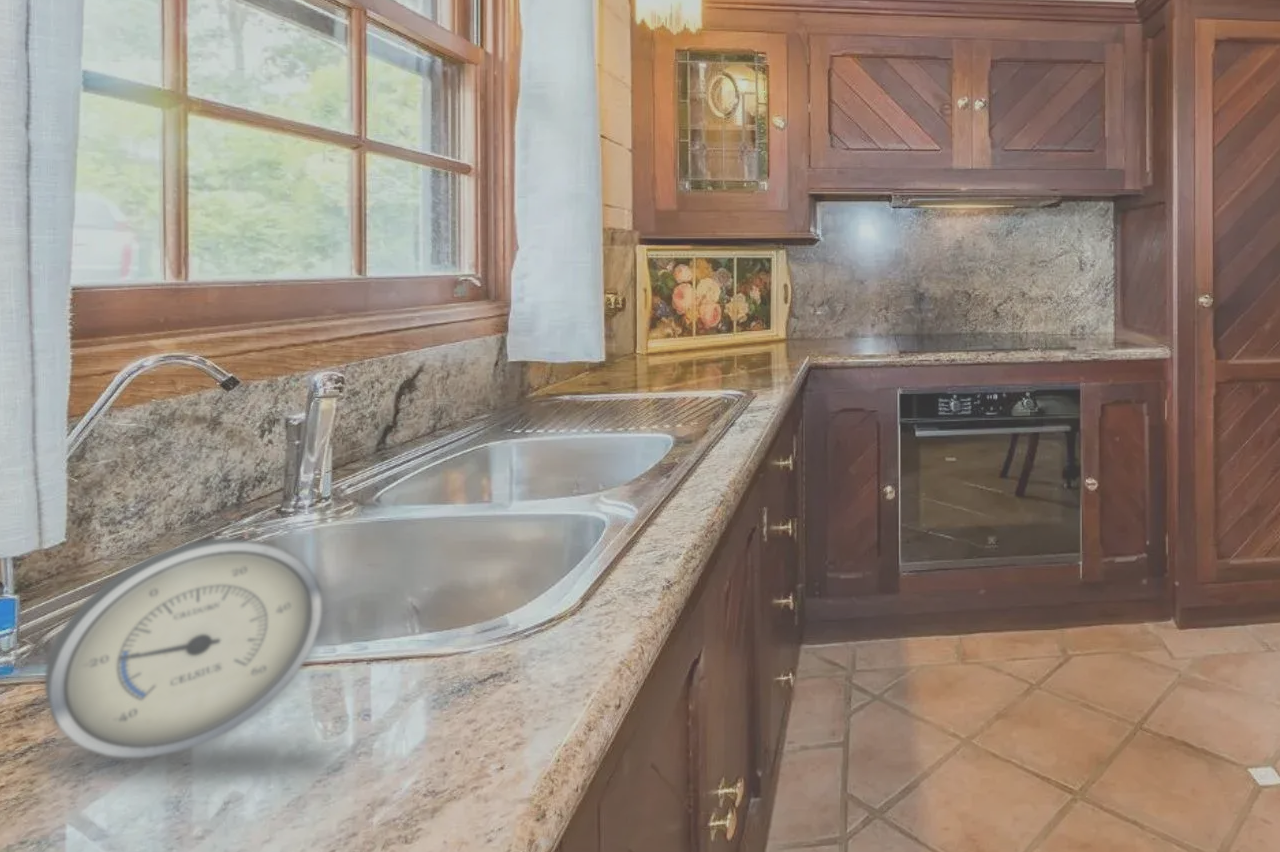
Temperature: -20°C
